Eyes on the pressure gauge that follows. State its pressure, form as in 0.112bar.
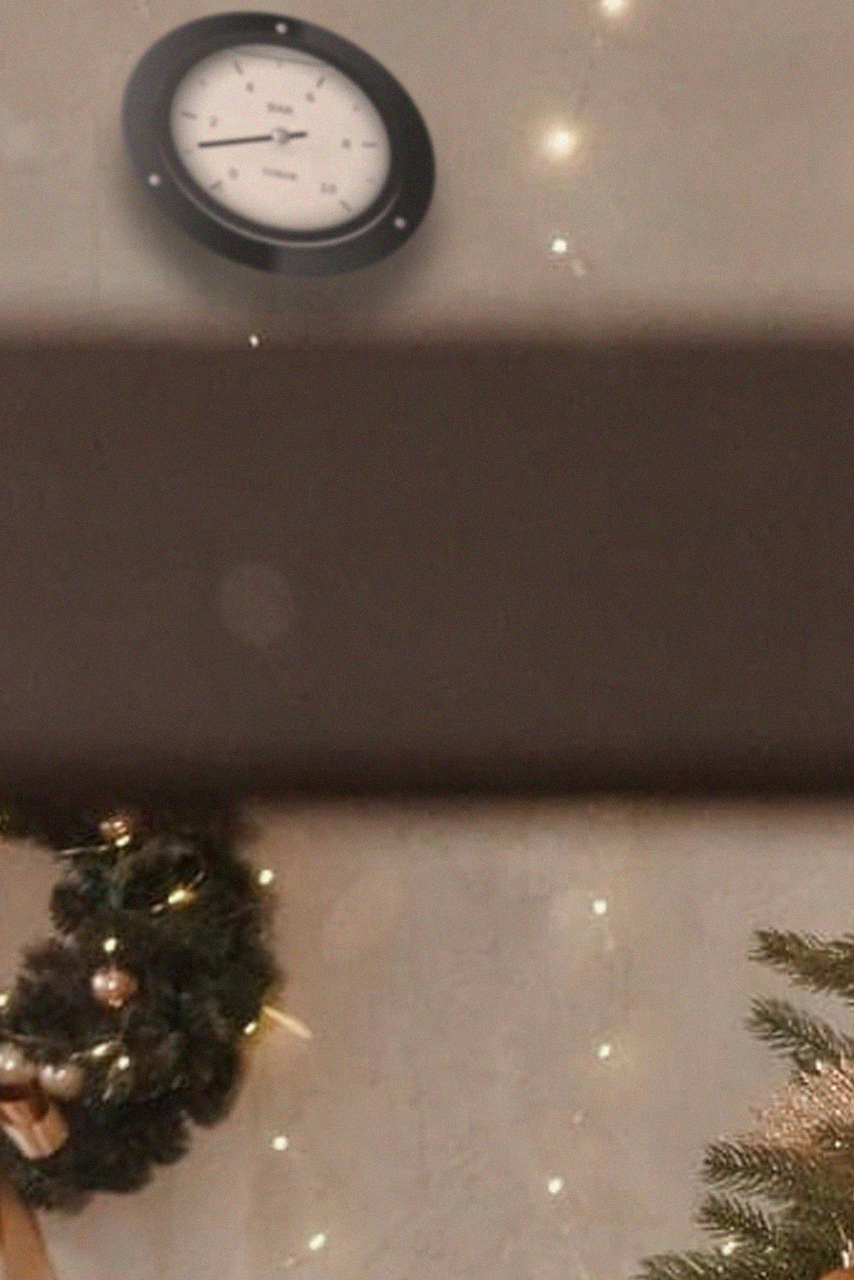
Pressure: 1bar
